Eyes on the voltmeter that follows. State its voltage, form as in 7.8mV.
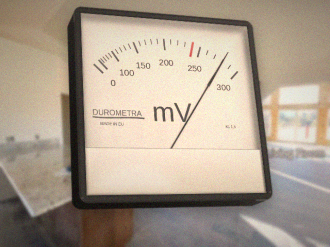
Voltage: 280mV
